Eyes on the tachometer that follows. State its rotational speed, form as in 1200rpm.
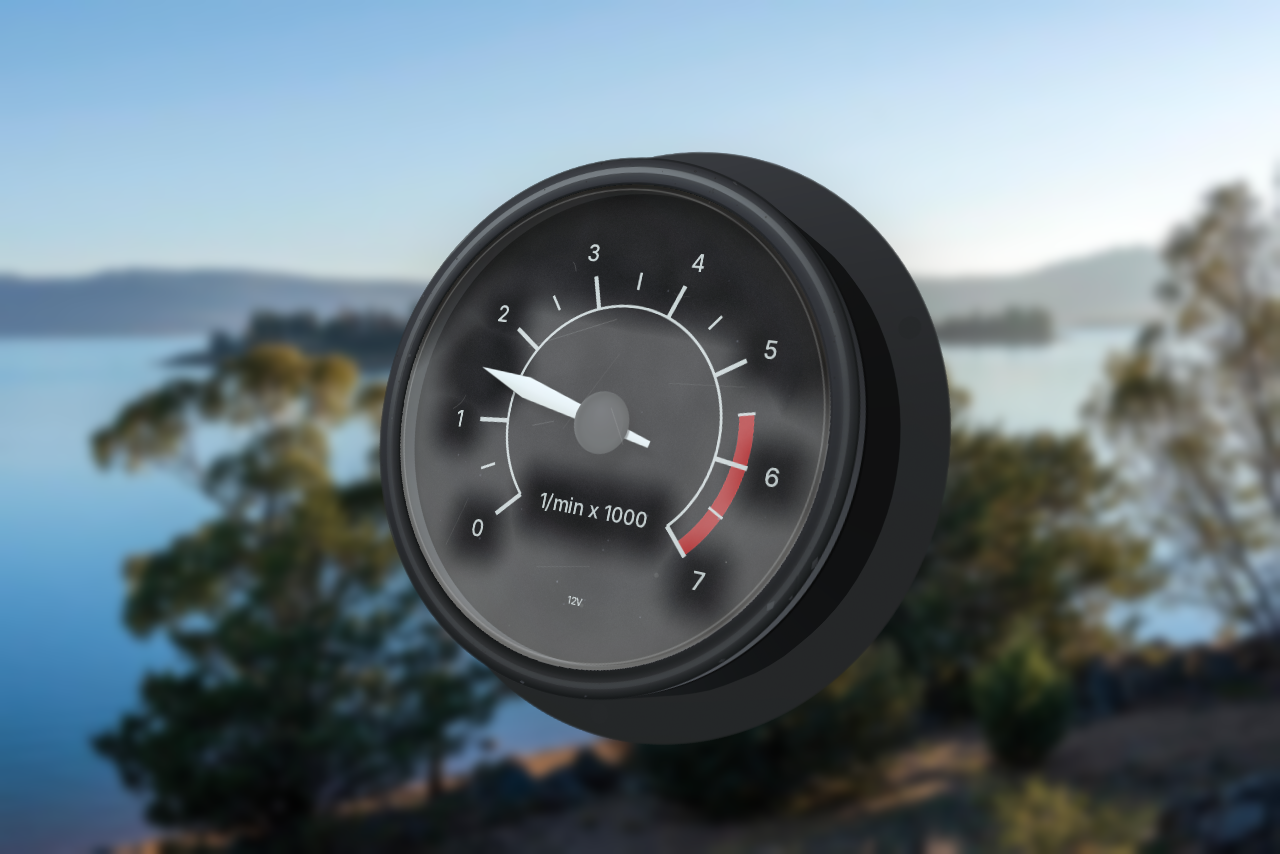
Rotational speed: 1500rpm
